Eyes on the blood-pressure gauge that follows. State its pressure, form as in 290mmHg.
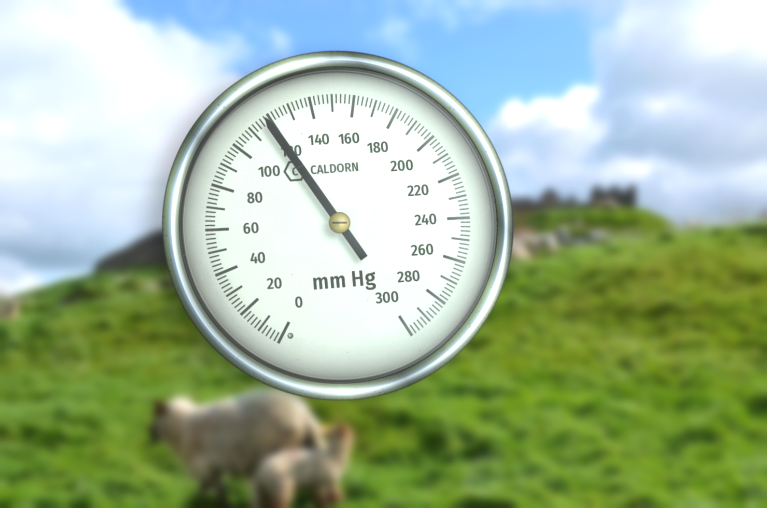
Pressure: 118mmHg
